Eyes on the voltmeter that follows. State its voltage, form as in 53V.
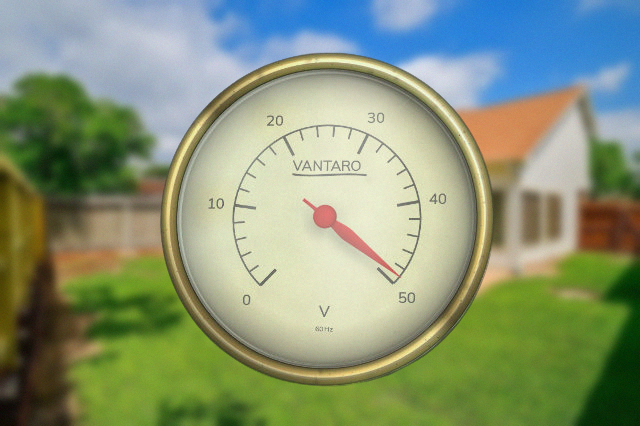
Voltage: 49V
